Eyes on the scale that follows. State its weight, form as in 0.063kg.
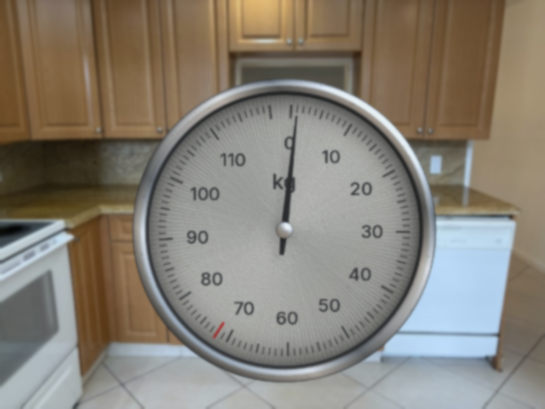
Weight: 1kg
